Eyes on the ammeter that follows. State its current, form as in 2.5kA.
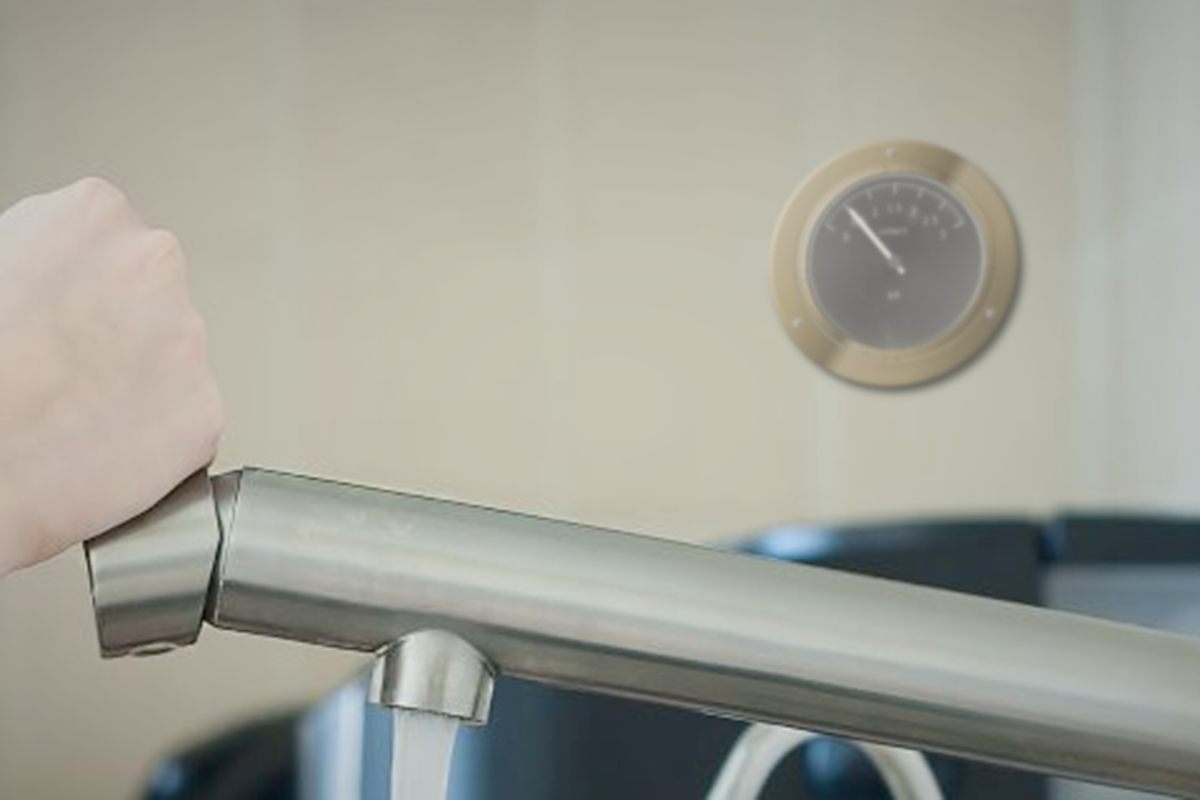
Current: 0.5kA
